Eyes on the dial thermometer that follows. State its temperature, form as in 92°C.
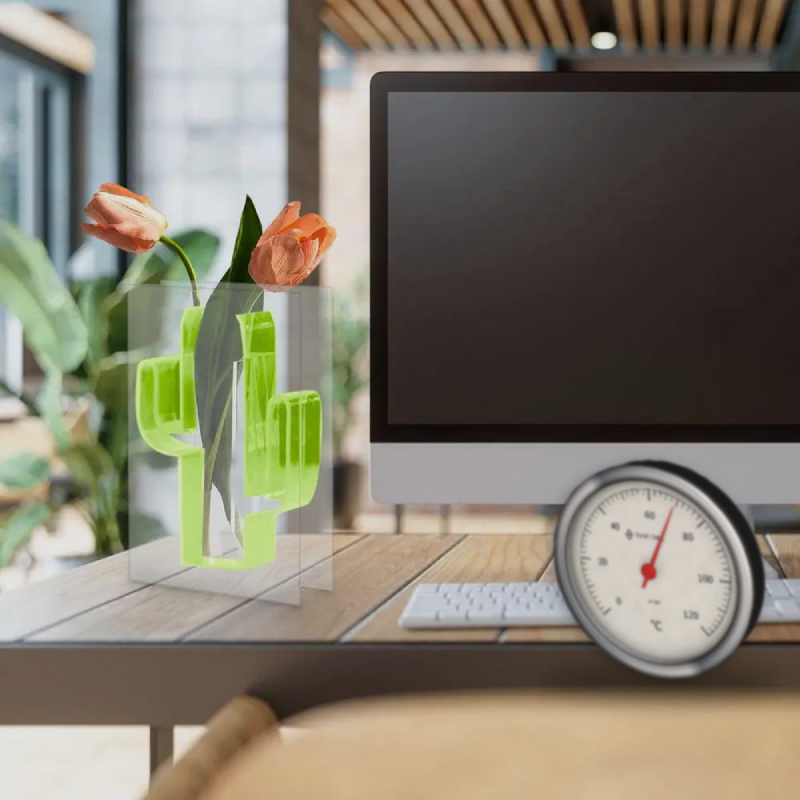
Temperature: 70°C
